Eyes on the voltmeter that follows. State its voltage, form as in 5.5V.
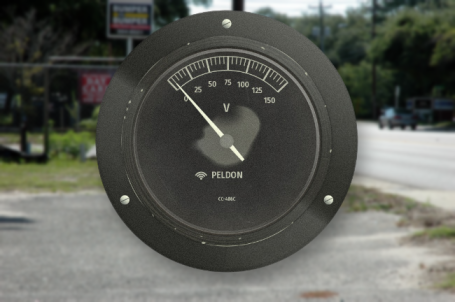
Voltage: 5V
